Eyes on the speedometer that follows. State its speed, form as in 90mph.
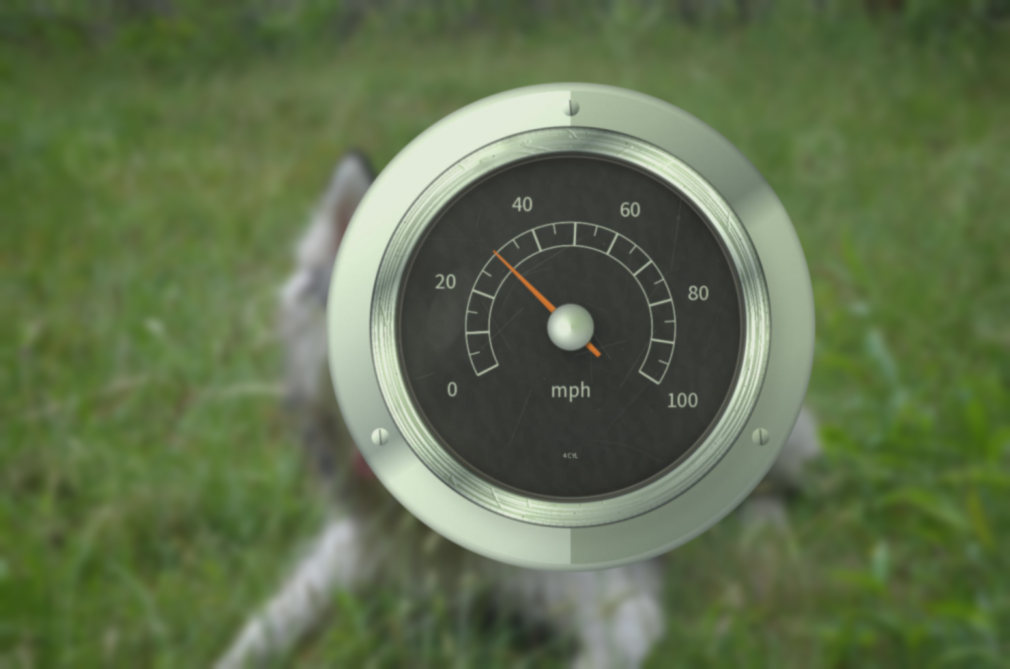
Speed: 30mph
